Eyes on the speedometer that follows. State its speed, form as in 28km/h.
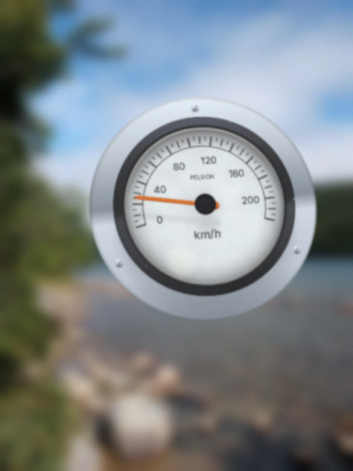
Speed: 25km/h
